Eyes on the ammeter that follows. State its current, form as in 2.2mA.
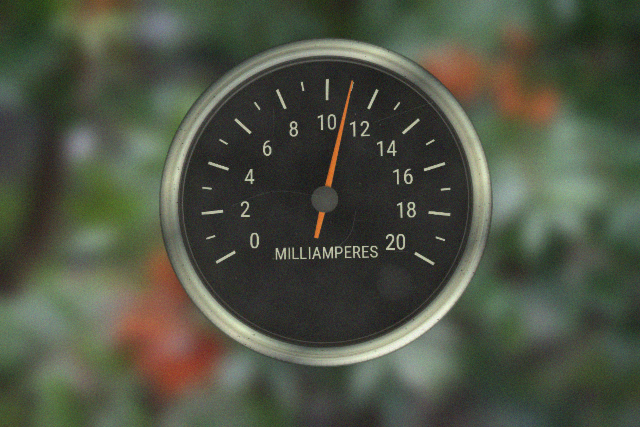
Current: 11mA
